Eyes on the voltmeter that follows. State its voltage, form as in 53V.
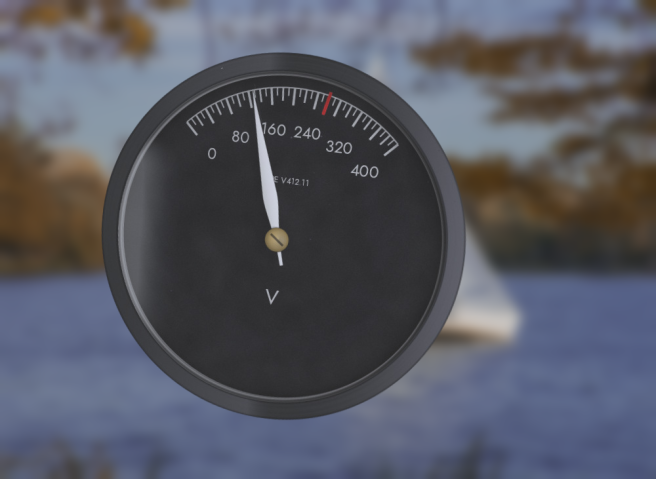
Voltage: 130V
